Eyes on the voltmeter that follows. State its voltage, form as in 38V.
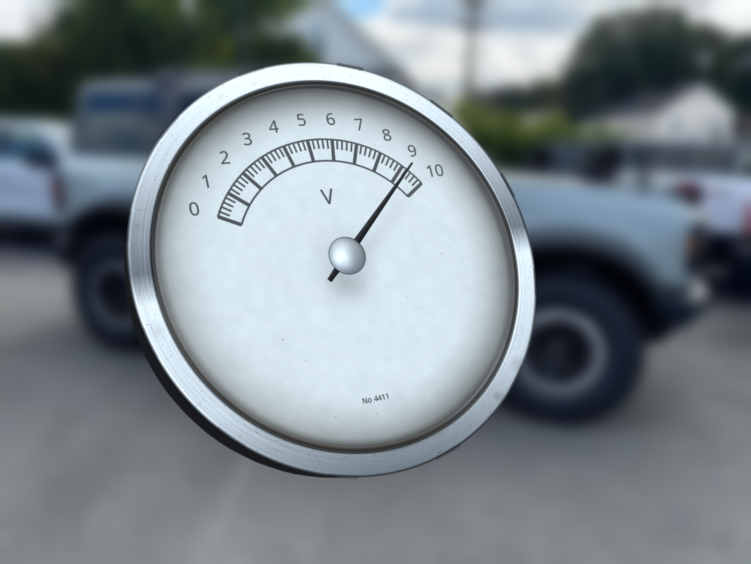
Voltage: 9.2V
